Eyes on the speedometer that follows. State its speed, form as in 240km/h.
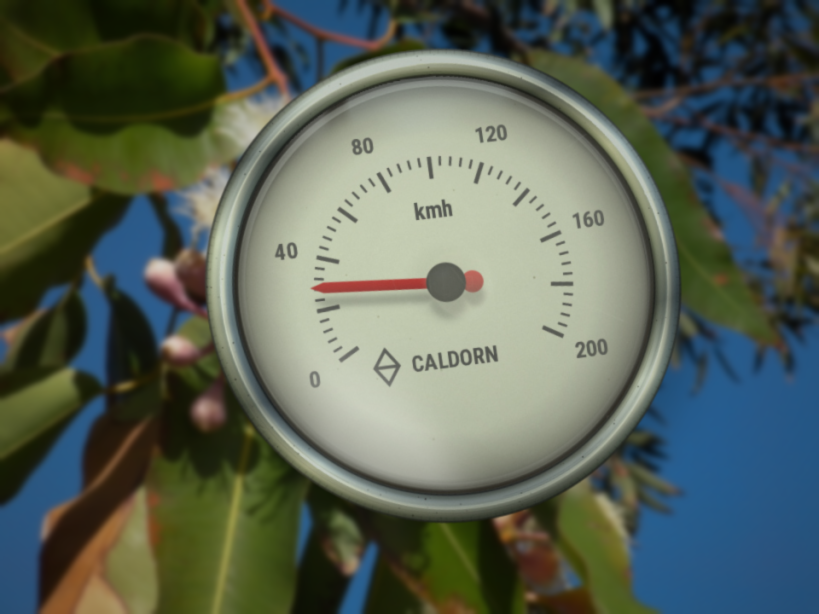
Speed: 28km/h
